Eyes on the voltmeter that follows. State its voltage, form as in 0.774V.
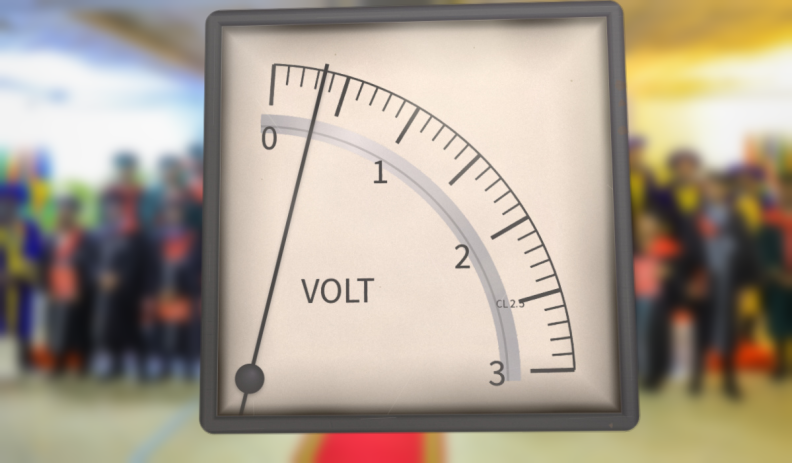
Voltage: 0.35V
